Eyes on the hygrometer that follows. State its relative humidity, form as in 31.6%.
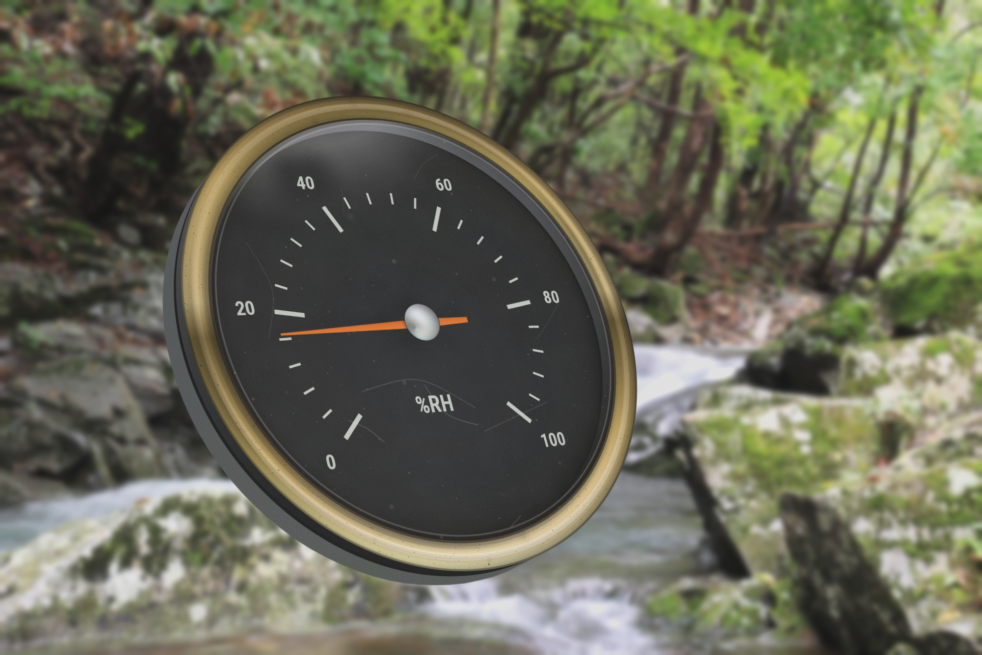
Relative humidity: 16%
